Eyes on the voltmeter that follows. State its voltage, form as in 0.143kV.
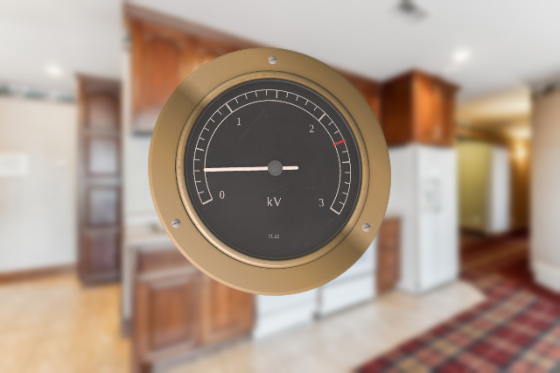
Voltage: 0.3kV
